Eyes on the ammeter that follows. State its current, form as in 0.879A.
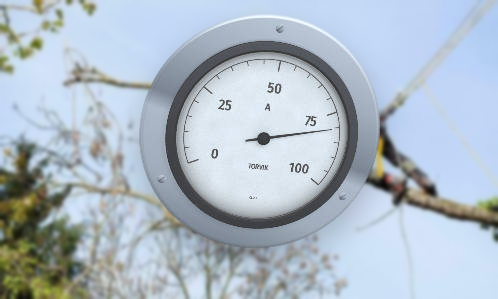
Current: 80A
